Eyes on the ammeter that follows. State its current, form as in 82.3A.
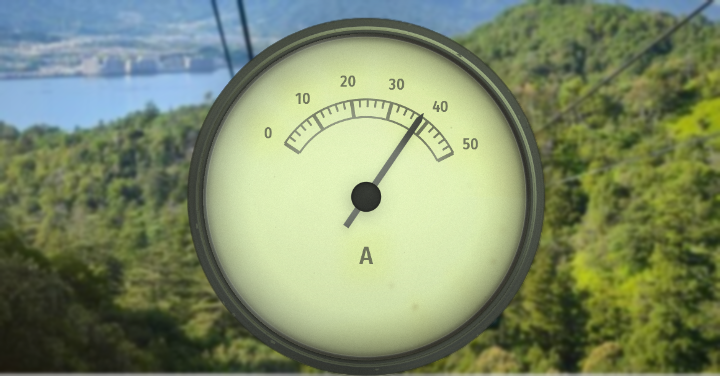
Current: 38A
